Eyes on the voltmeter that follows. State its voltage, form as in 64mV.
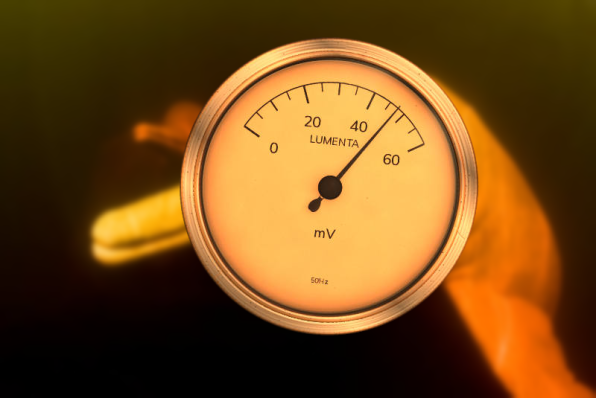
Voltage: 47.5mV
